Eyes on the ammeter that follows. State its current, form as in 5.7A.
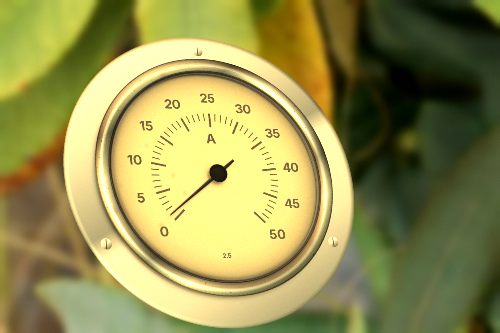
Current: 1A
